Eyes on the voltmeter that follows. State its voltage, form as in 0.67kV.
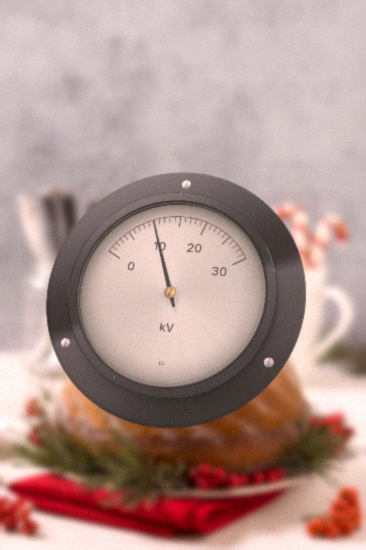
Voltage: 10kV
